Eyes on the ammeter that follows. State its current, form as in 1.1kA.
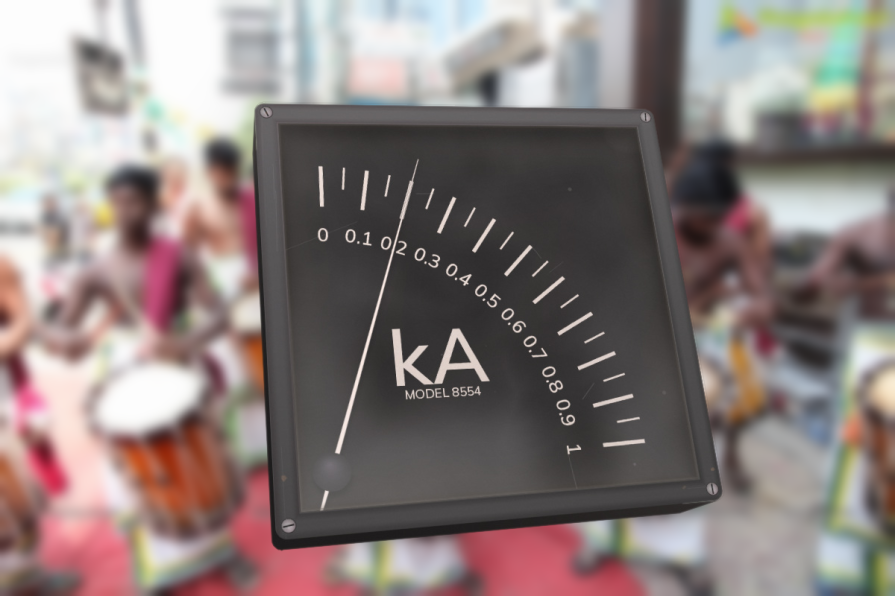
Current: 0.2kA
